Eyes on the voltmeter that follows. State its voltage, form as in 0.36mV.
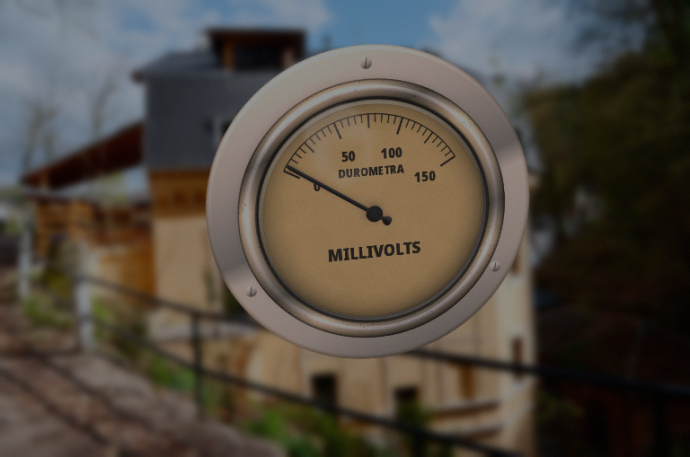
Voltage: 5mV
